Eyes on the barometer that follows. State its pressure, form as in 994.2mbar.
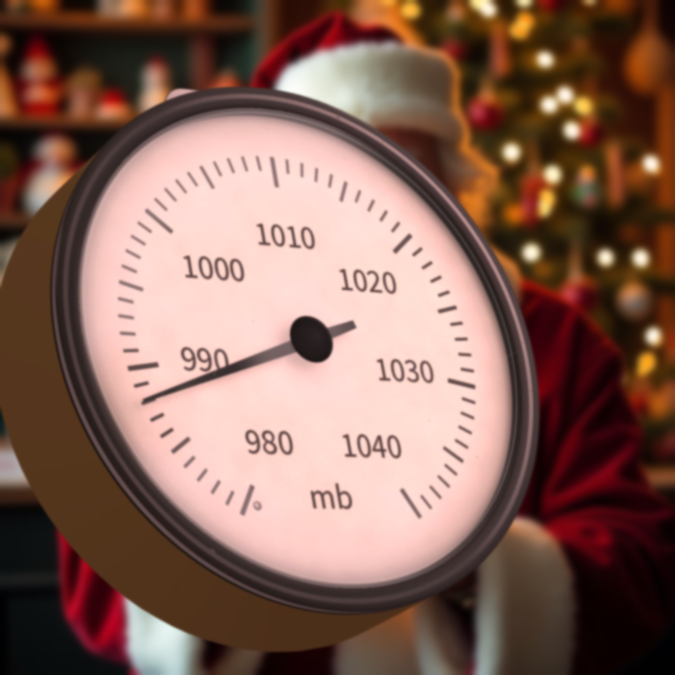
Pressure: 988mbar
